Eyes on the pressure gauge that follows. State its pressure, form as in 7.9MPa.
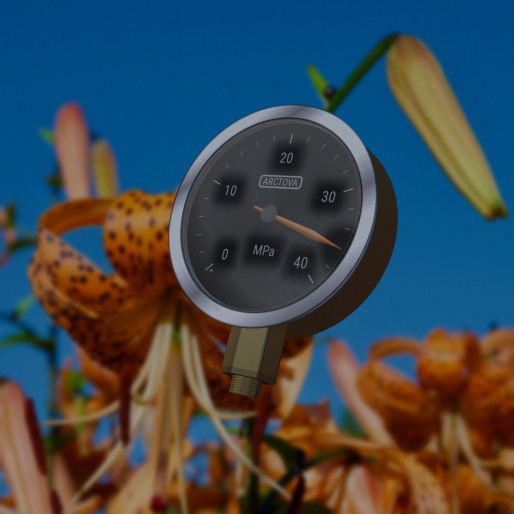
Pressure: 36MPa
